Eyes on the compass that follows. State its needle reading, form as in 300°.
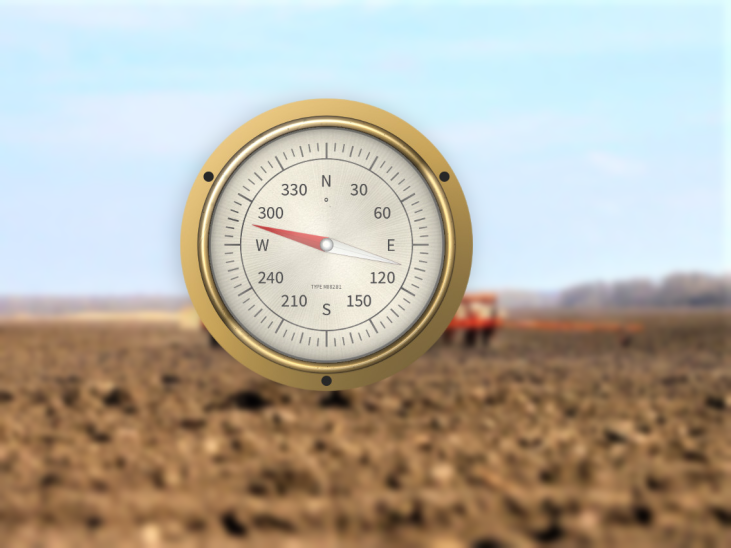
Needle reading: 285°
